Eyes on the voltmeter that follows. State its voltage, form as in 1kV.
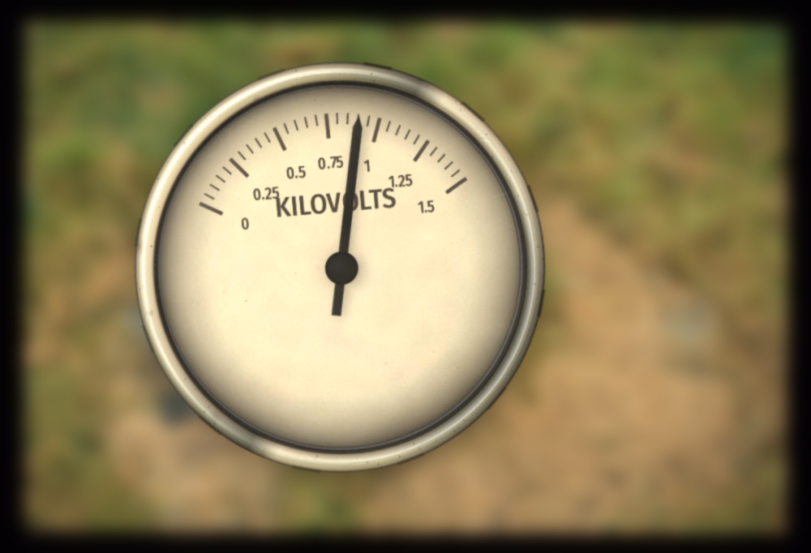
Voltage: 0.9kV
